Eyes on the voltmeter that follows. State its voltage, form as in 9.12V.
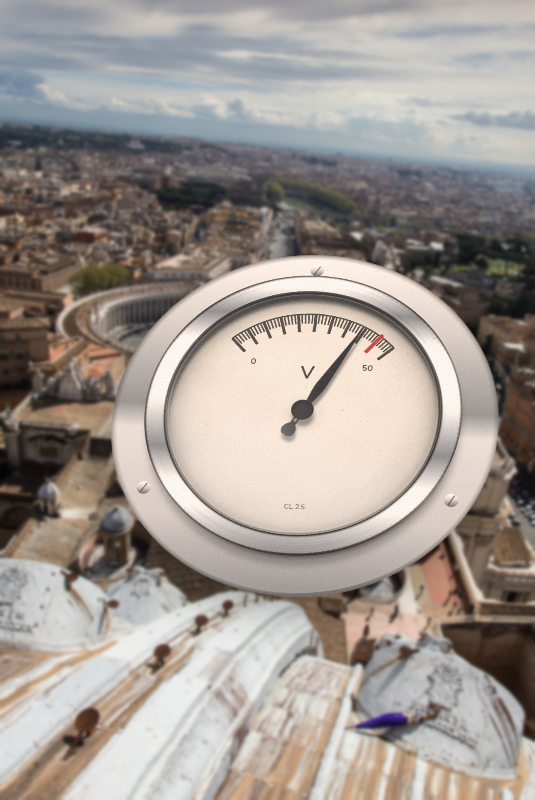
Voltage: 40V
